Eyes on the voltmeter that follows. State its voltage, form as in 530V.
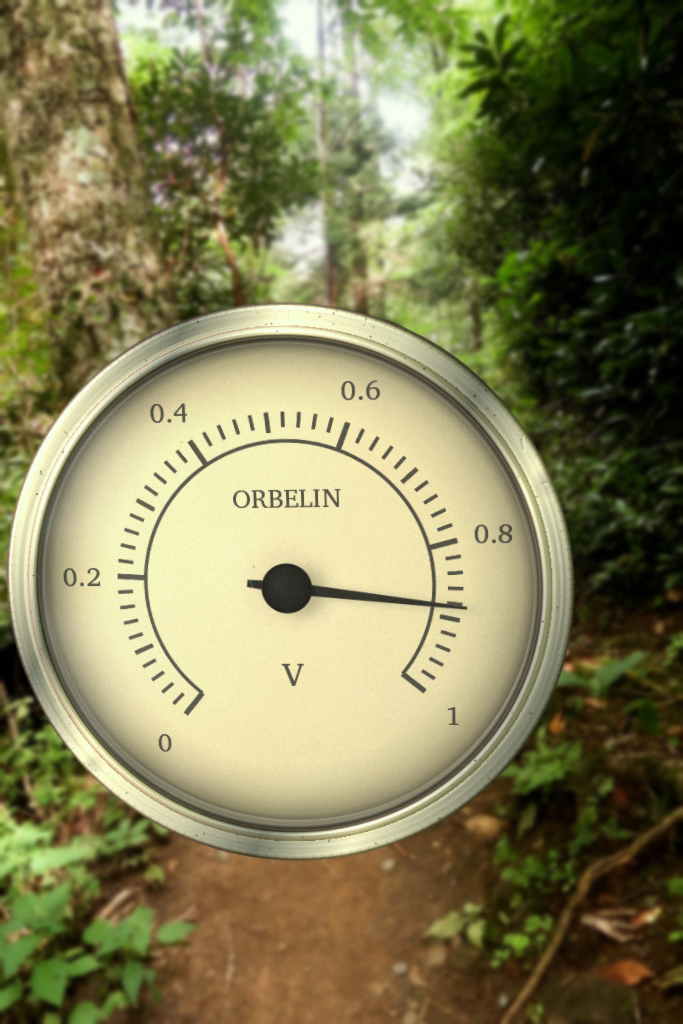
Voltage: 0.88V
